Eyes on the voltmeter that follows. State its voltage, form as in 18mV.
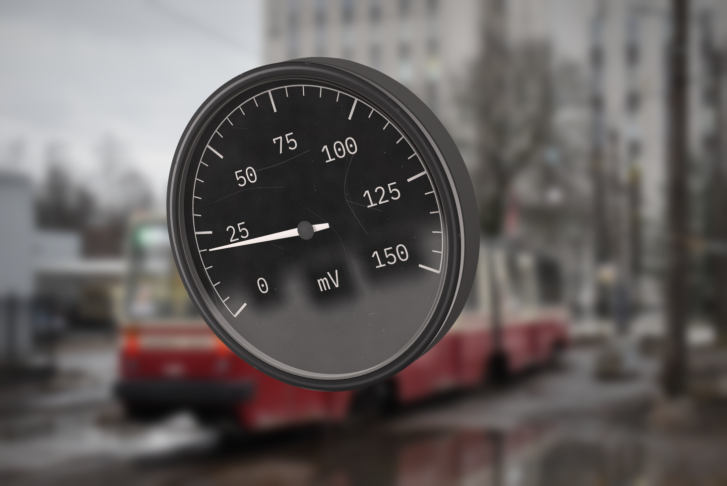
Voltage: 20mV
